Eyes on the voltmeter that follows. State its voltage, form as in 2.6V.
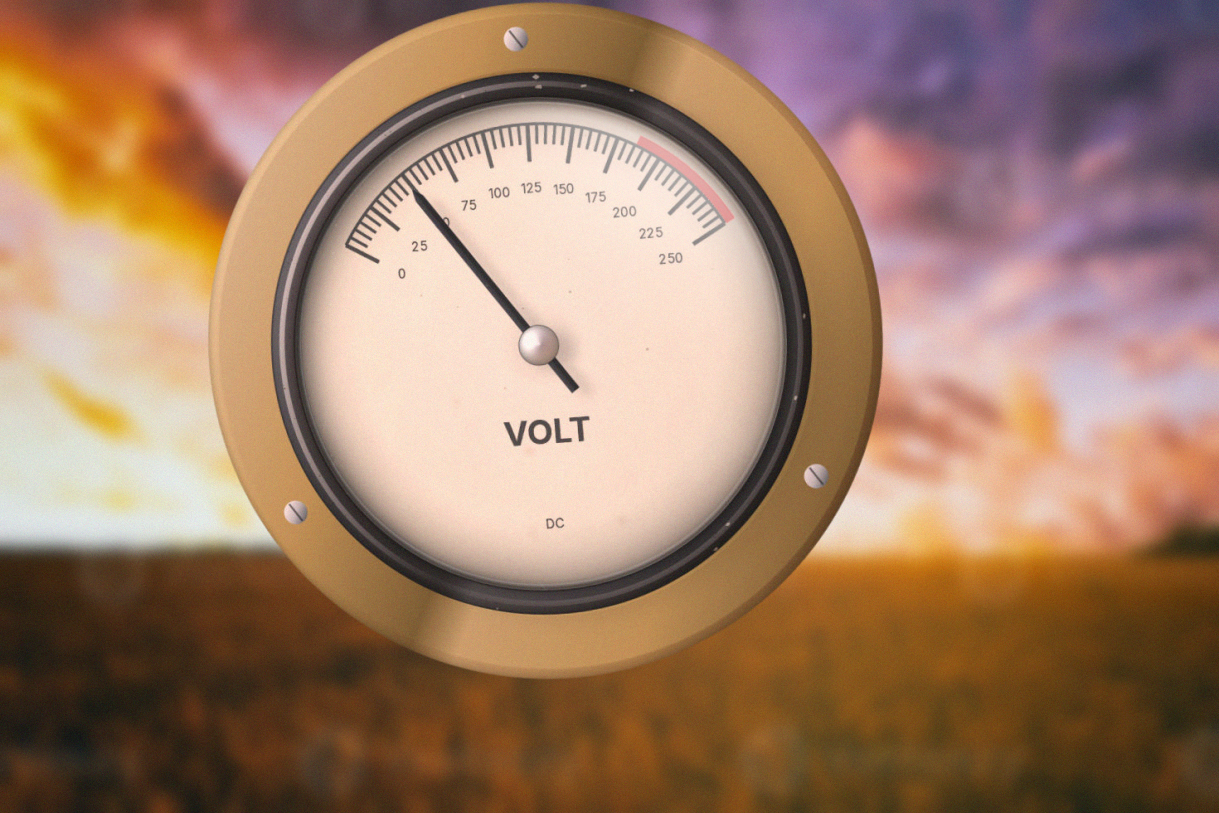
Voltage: 50V
